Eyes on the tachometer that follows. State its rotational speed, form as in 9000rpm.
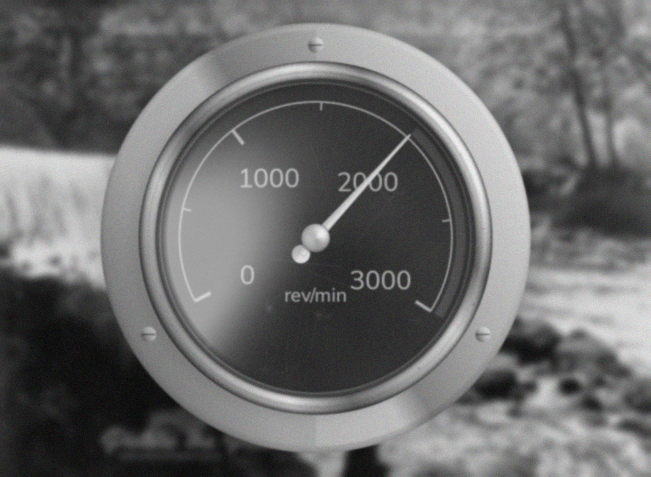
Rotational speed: 2000rpm
